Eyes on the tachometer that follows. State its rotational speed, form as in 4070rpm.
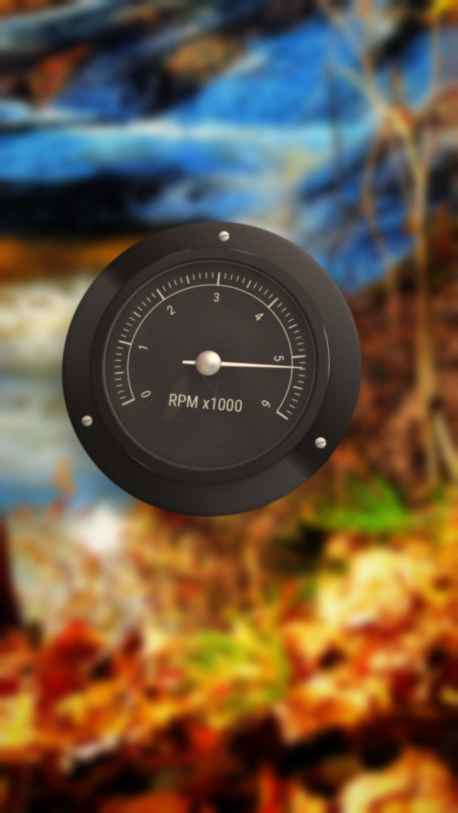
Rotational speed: 5200rpm
